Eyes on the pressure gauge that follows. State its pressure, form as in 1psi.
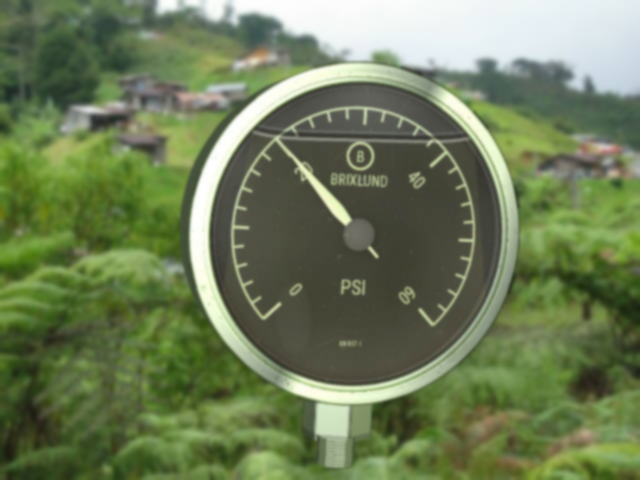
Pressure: 20psi
